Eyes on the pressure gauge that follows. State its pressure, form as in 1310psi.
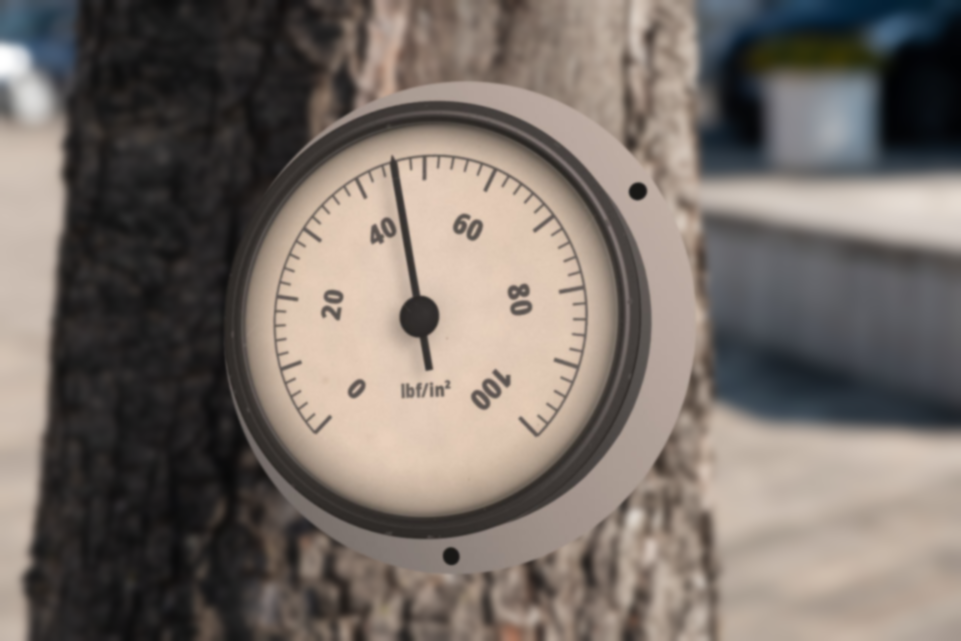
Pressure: 46psi
